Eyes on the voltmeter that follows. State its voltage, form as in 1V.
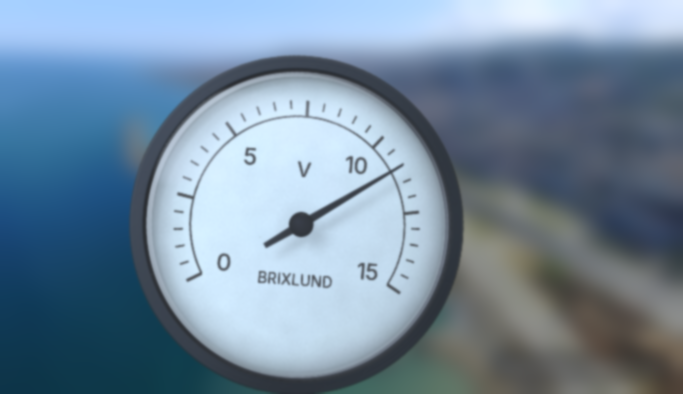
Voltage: 11V
